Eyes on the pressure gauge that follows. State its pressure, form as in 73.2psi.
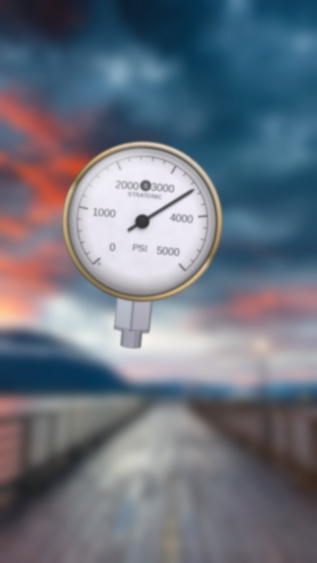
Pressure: 3500psi
